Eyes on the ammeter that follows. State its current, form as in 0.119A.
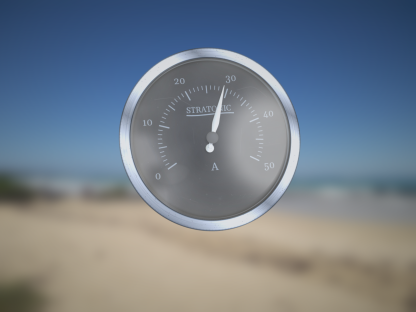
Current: 29A
